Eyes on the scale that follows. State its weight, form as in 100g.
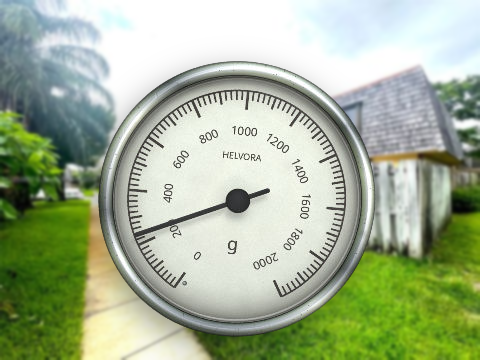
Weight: 240g
